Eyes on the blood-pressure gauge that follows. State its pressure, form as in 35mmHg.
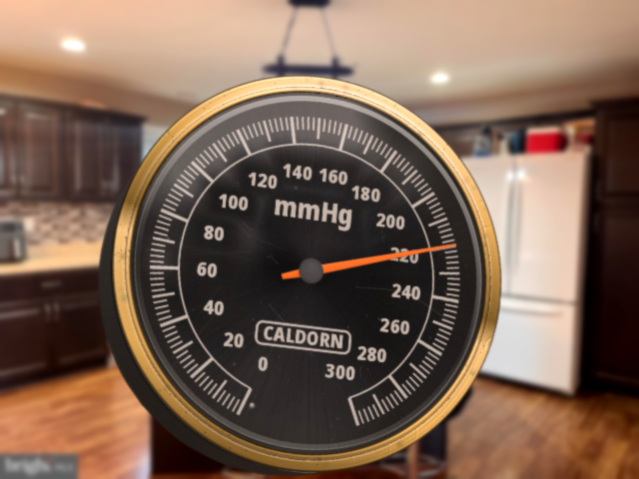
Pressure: 220mmHg
